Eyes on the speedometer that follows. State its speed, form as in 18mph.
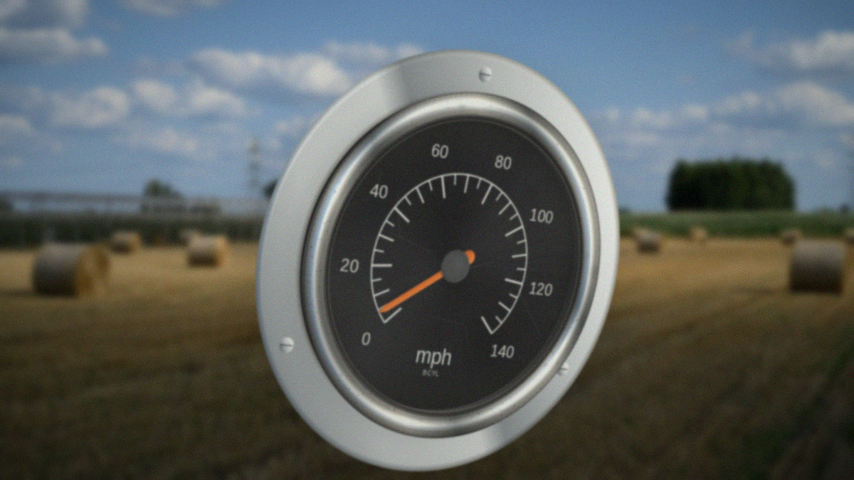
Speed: 5mph
